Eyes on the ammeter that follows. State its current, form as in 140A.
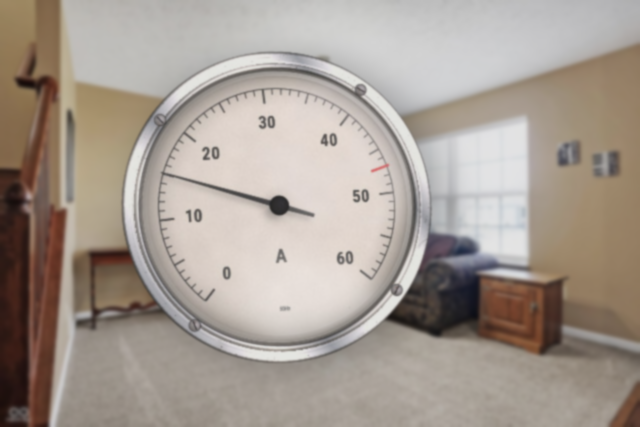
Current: 15A
